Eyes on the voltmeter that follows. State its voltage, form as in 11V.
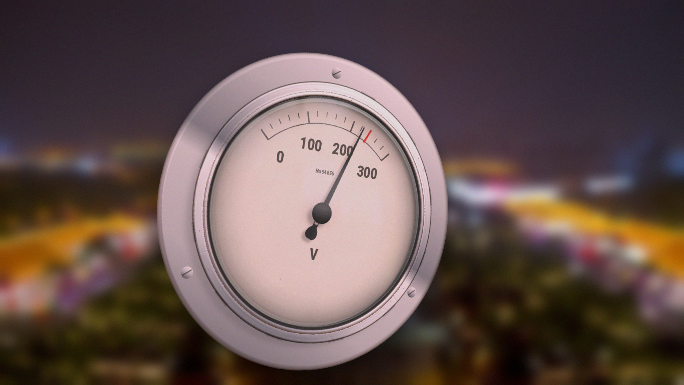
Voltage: 220V
